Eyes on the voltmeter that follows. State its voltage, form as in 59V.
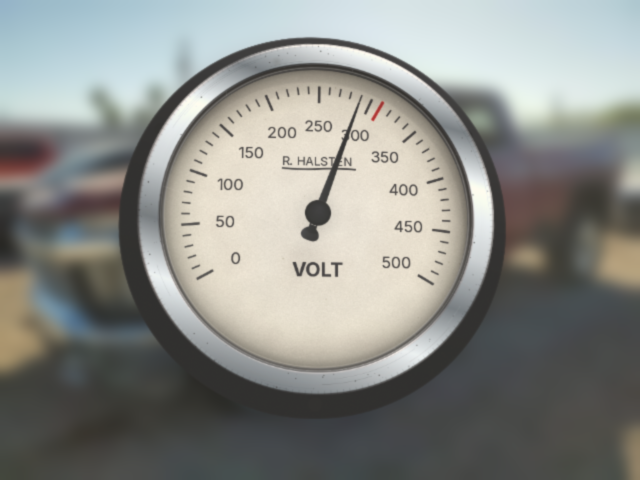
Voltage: 290V
